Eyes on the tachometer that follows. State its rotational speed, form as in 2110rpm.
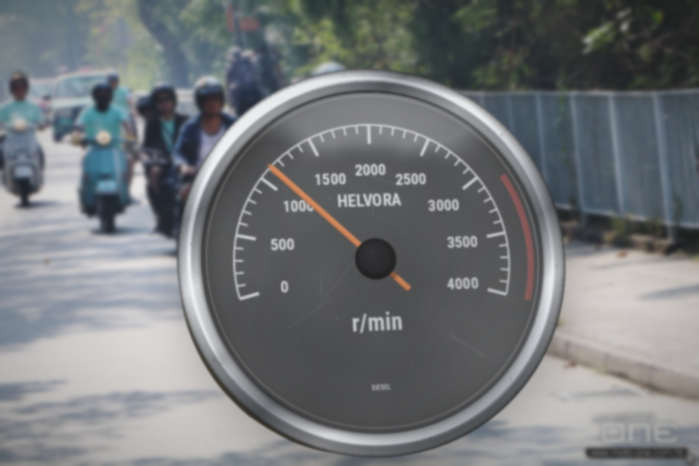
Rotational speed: 1100rpm
